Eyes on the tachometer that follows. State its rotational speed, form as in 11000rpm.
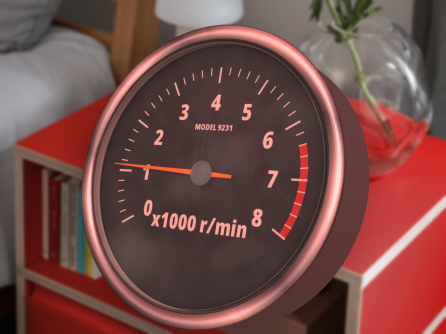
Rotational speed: 1100rpm
